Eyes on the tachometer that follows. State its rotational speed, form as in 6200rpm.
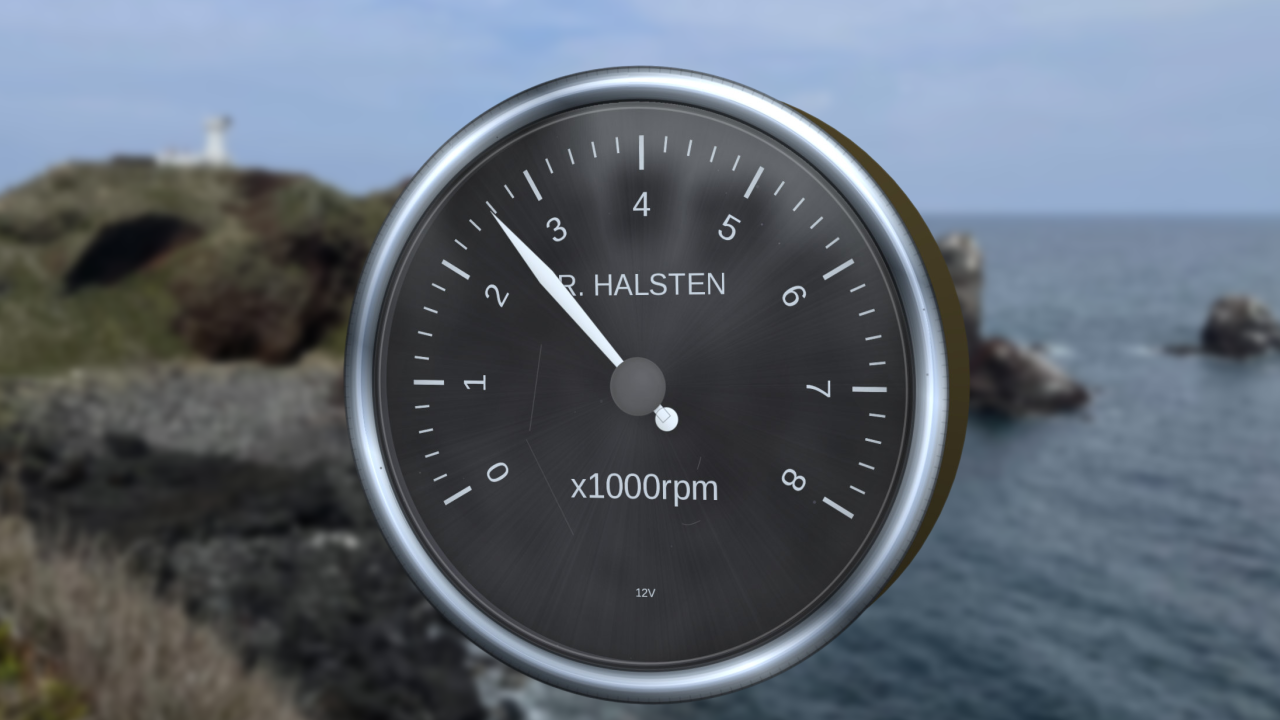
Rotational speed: 2600rpm
